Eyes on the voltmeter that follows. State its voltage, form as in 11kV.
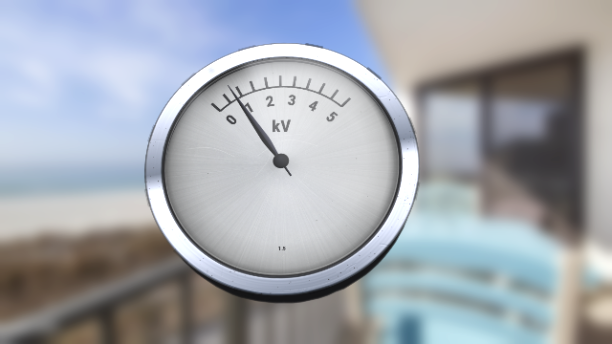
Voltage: 0.75kV
